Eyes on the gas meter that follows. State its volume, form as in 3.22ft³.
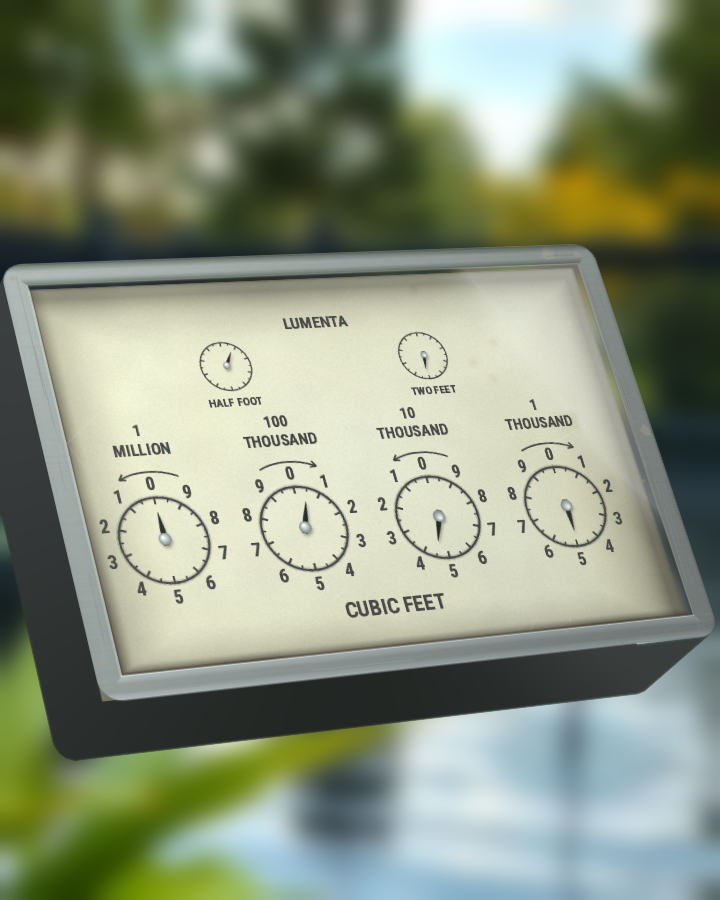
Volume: 4500ft³
